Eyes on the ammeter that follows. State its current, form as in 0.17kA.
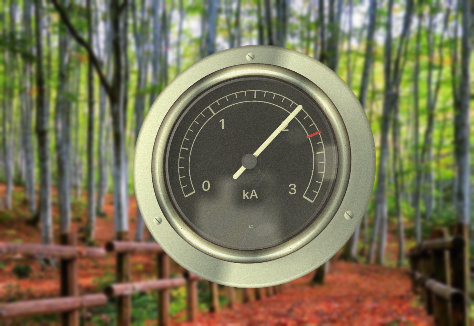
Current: 2kA
